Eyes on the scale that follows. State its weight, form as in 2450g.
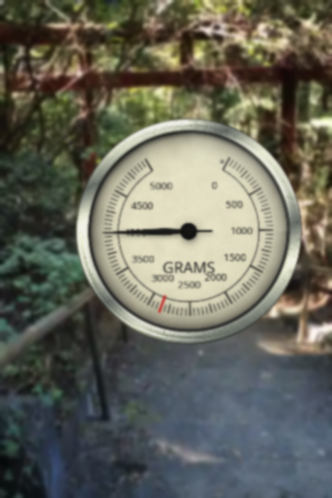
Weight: 4000g
